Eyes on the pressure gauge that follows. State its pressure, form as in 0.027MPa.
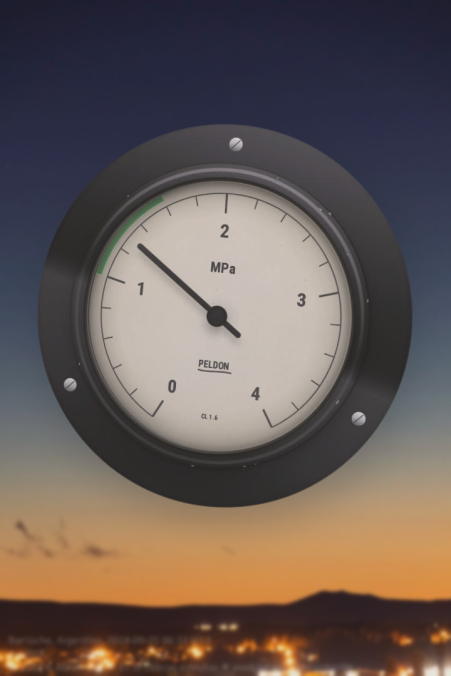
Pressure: 1.3MPa
